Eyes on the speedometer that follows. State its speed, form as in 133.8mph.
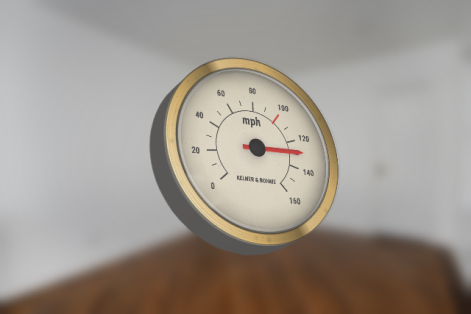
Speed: 130mph
